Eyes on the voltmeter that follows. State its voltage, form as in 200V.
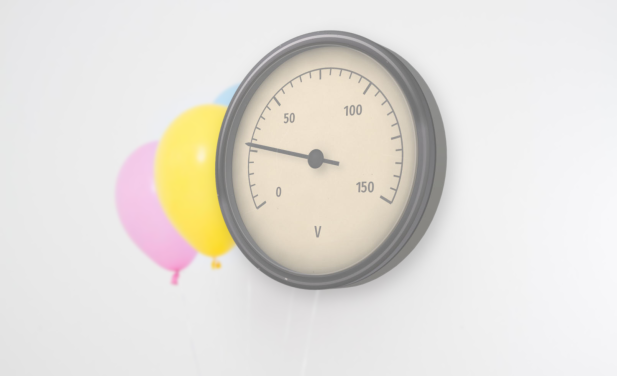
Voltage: 27.5V
